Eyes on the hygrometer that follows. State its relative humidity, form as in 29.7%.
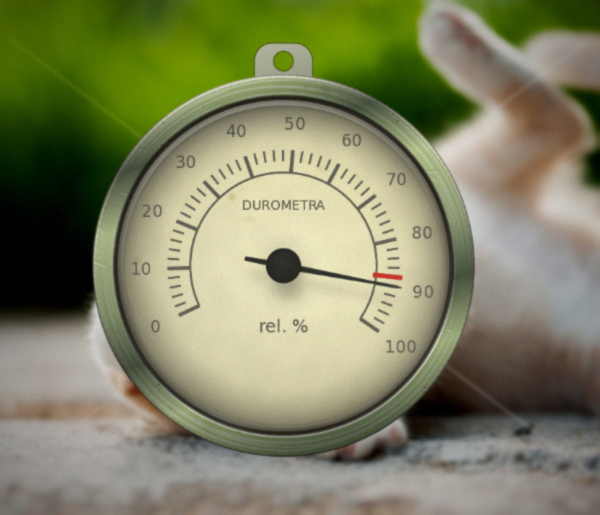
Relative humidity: 90%
